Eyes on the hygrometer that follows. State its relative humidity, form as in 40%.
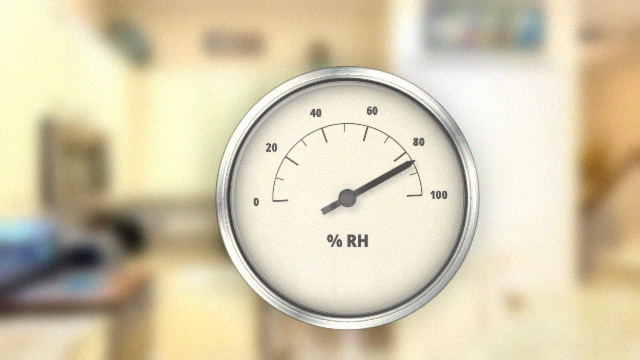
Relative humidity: 85%
